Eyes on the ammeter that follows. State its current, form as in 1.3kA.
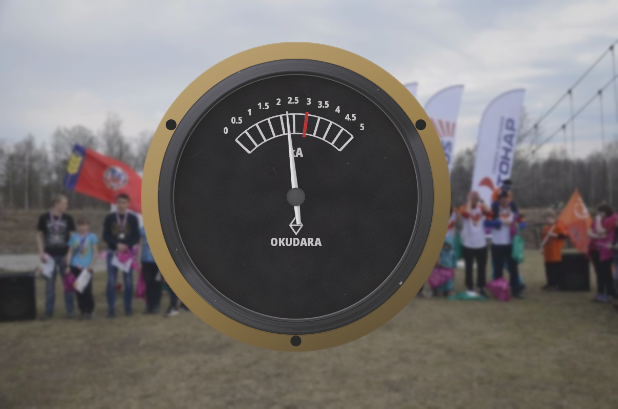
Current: 2.25kA
